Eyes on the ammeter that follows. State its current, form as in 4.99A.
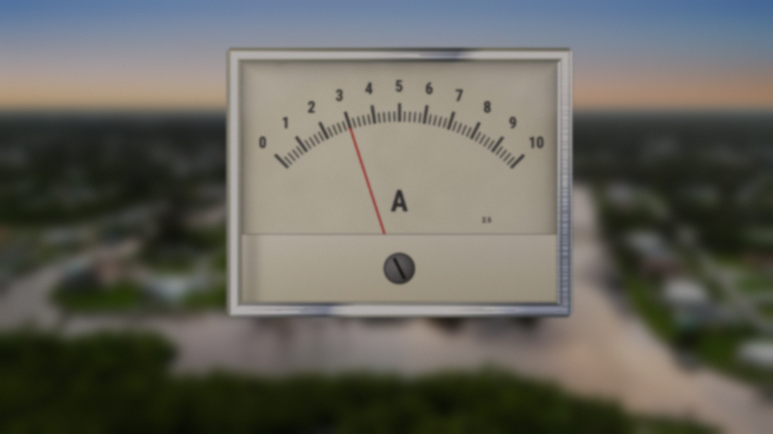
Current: 3A
